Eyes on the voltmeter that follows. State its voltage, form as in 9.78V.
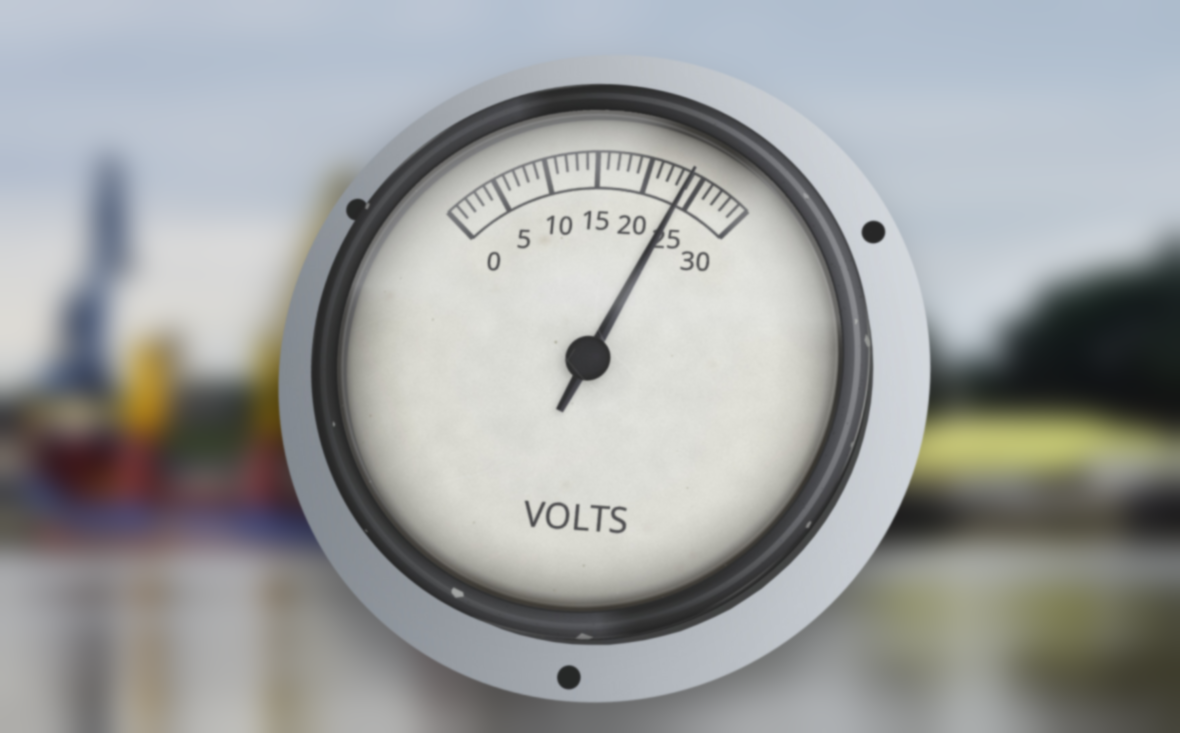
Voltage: 24V
